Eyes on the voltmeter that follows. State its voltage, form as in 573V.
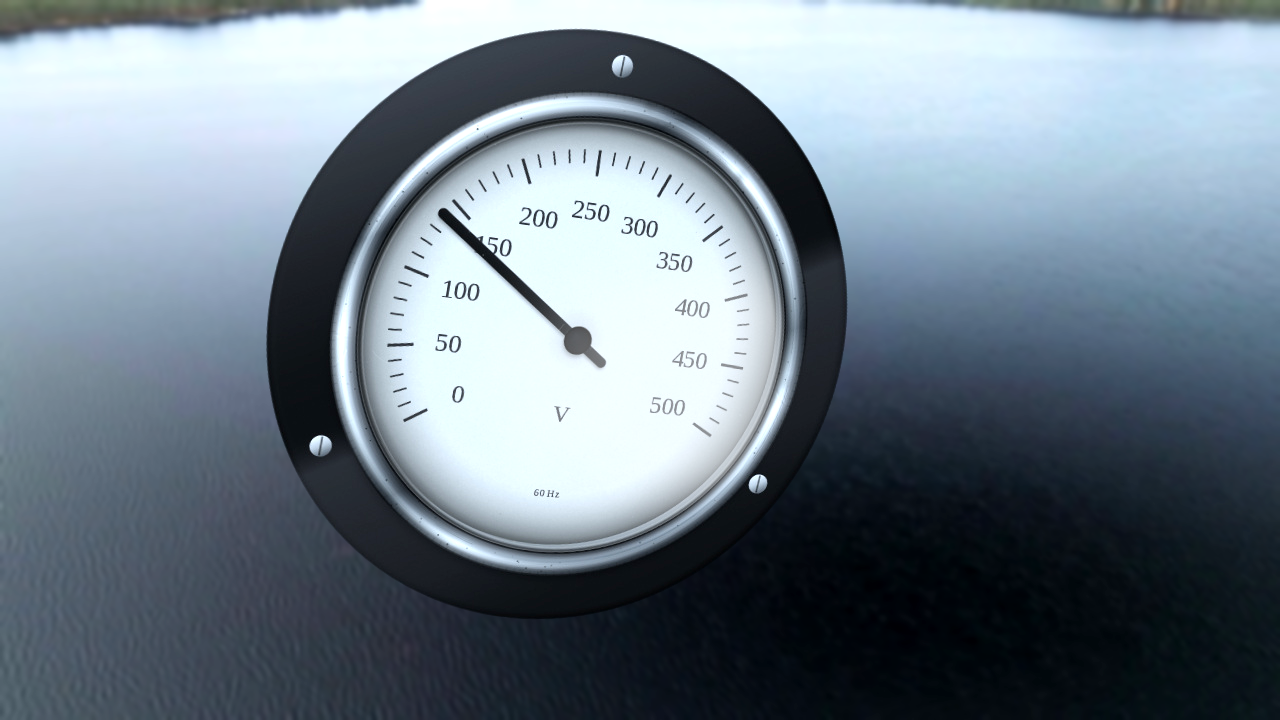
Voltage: 140V
